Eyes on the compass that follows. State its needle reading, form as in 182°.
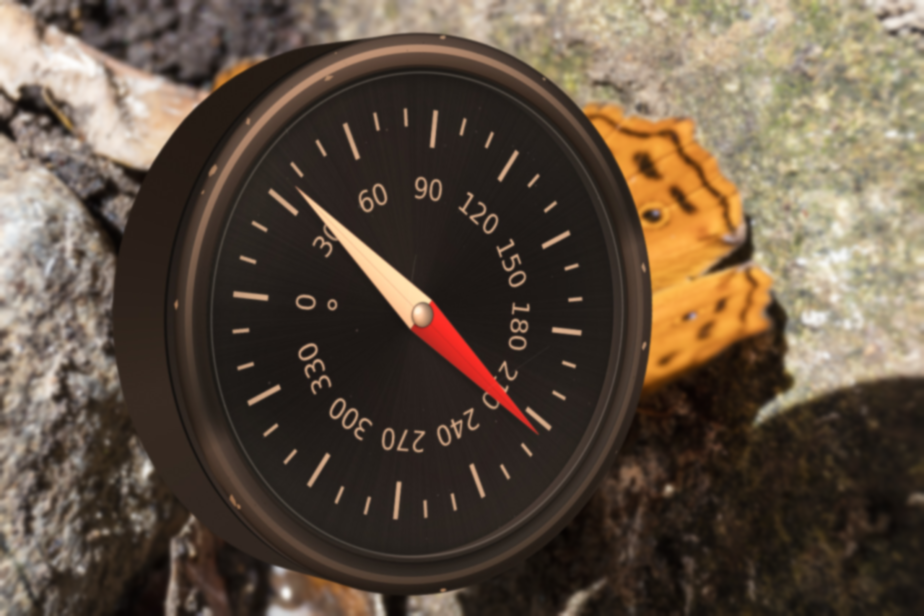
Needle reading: 215°
